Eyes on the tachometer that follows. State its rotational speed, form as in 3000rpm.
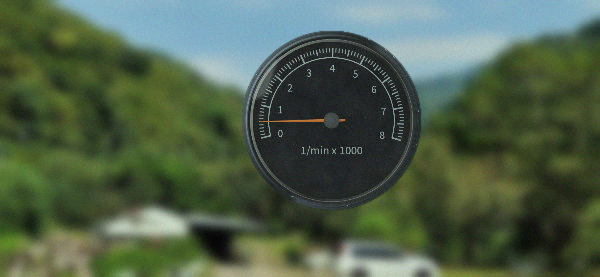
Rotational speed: 500rpm
